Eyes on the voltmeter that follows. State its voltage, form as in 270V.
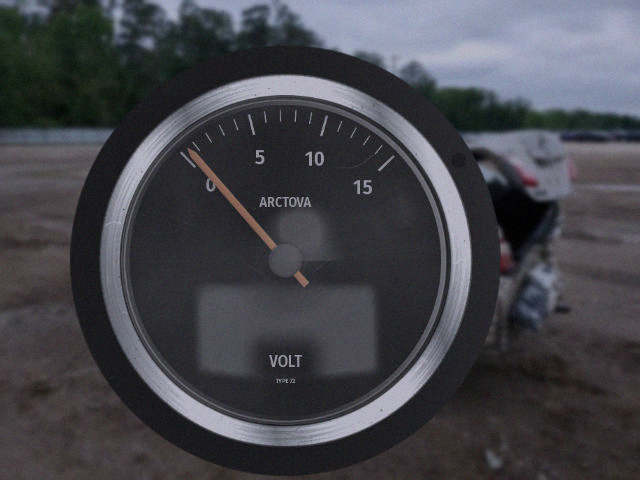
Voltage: 0.5V
